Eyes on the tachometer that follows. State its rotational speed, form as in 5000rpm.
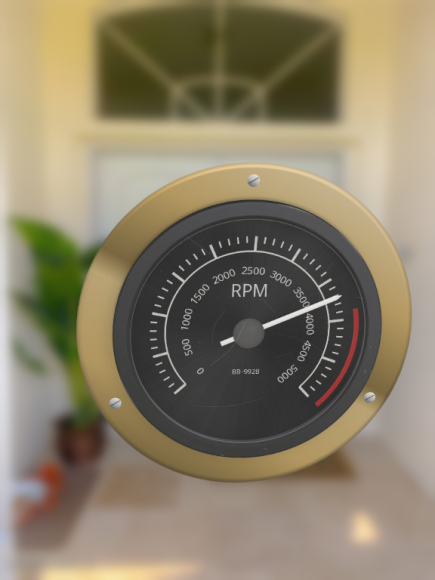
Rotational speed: 3700rpm
